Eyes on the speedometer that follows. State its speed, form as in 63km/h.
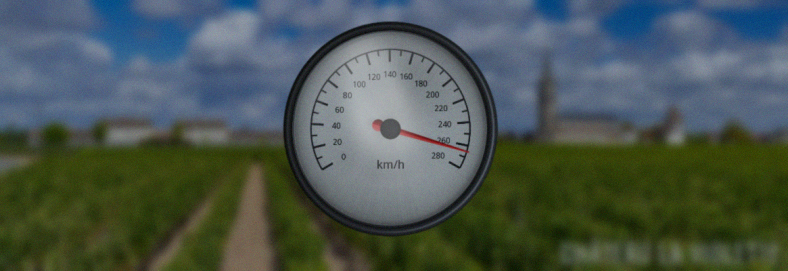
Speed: 265km/h
